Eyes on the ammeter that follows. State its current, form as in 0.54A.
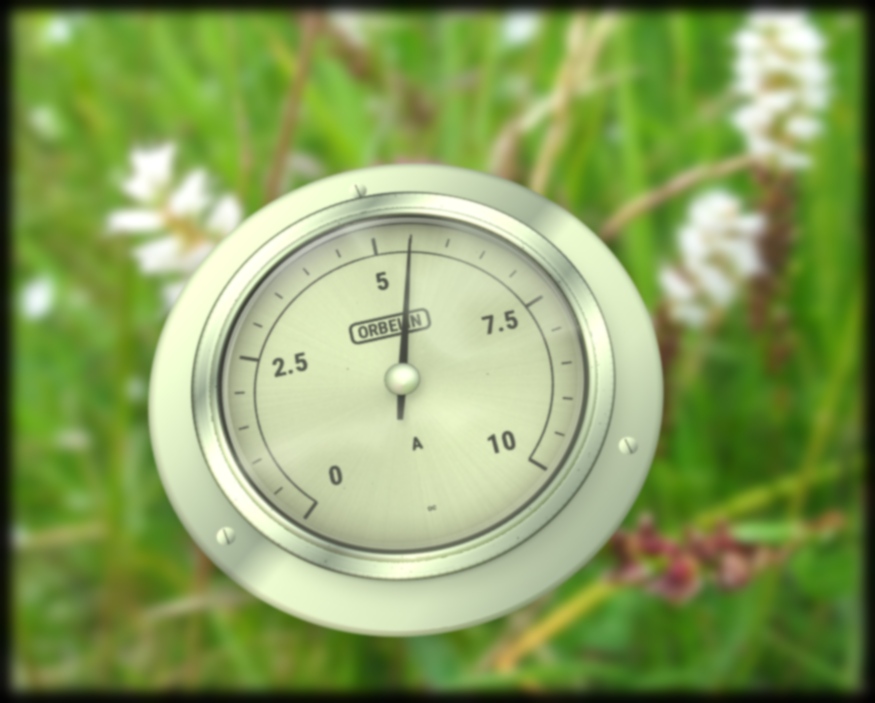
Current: 5.5A
